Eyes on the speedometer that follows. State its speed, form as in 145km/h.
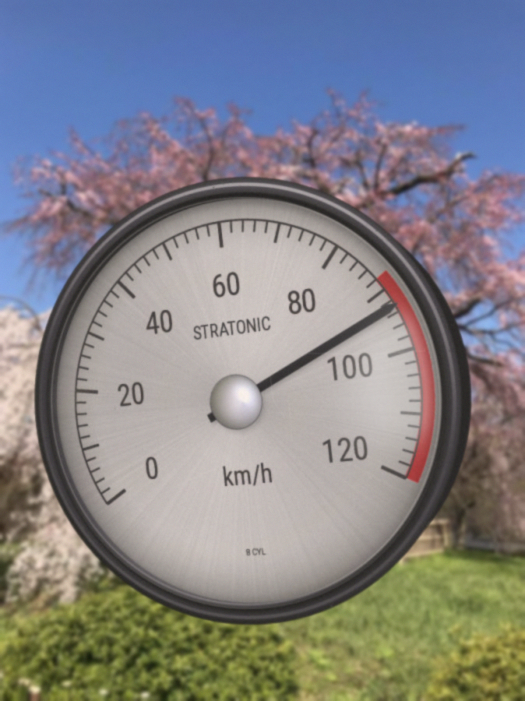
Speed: 93km/h
